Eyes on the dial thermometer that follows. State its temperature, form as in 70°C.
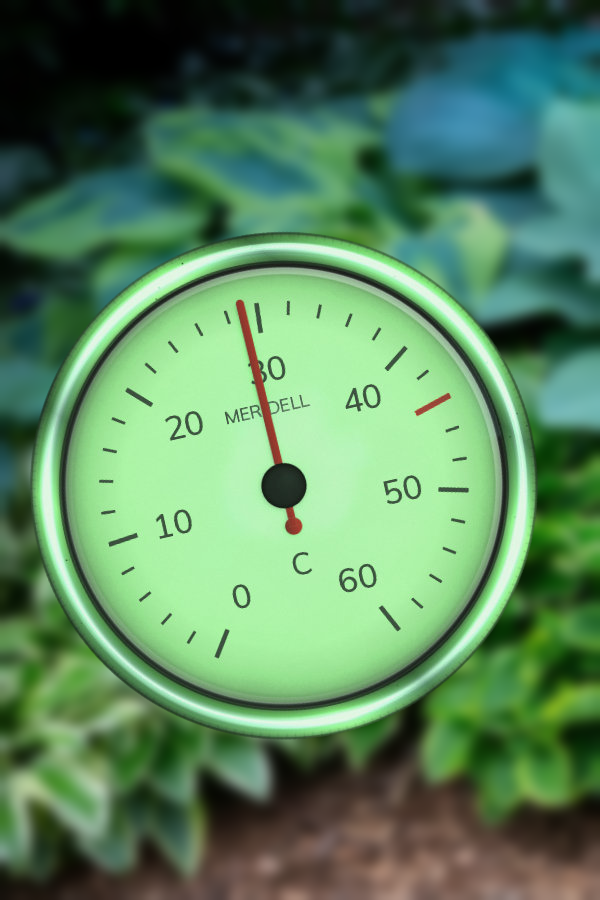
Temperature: 29°C
